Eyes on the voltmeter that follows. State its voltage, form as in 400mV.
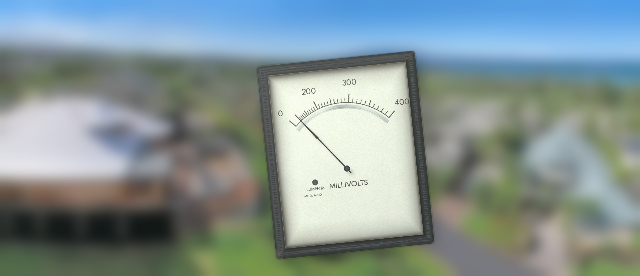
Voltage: 100mV
